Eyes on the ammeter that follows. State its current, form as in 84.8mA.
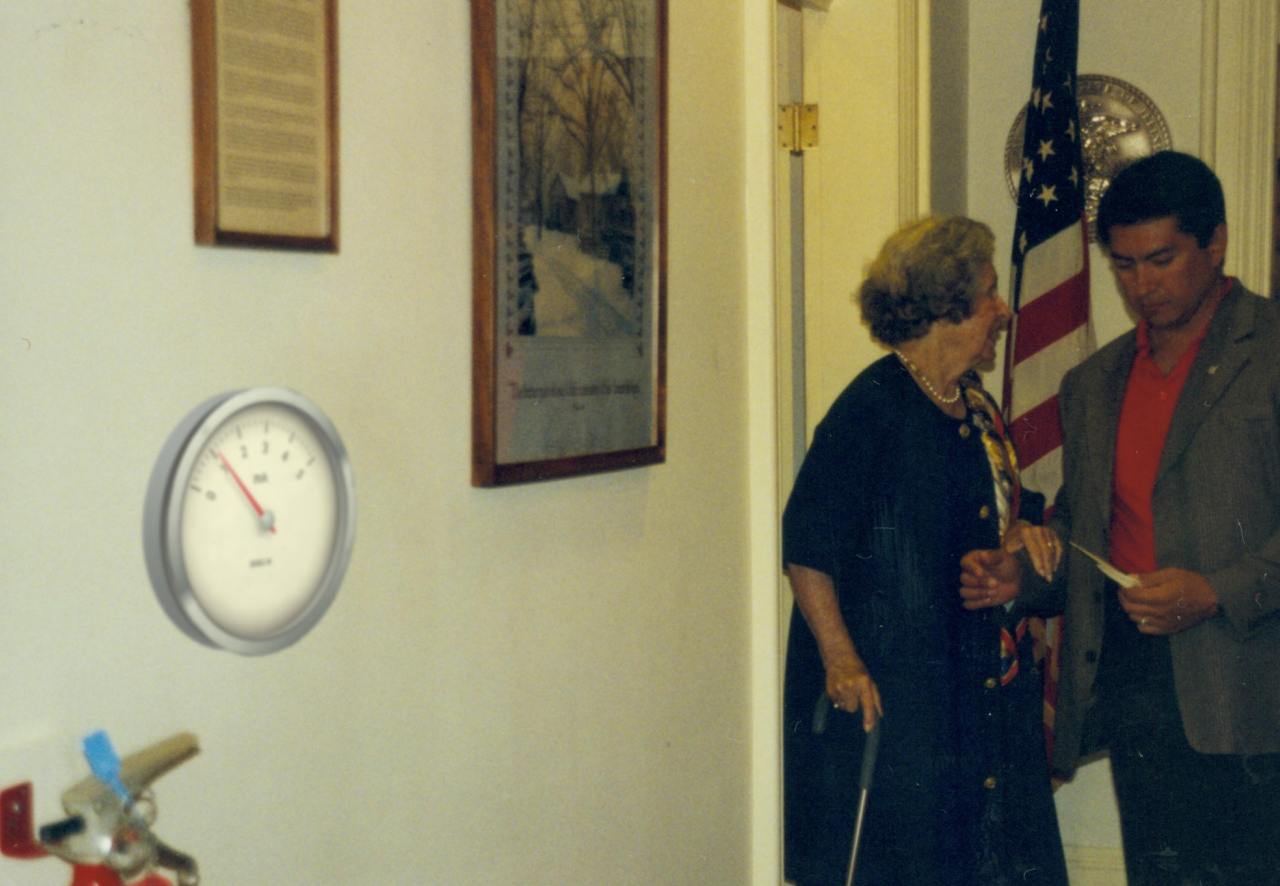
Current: 1mA
